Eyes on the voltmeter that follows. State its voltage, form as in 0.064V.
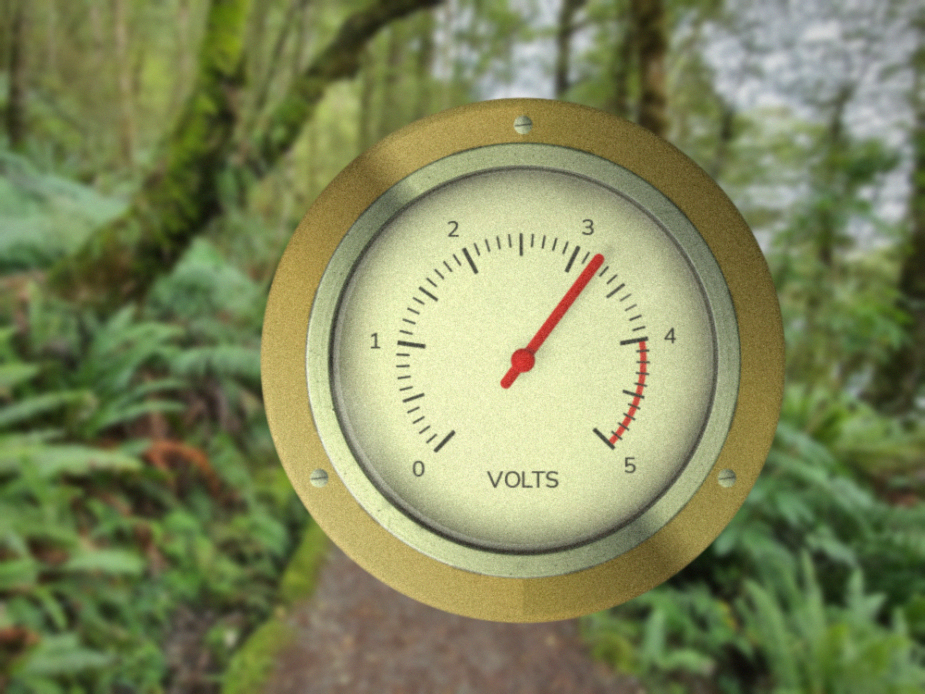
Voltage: 3.2V
